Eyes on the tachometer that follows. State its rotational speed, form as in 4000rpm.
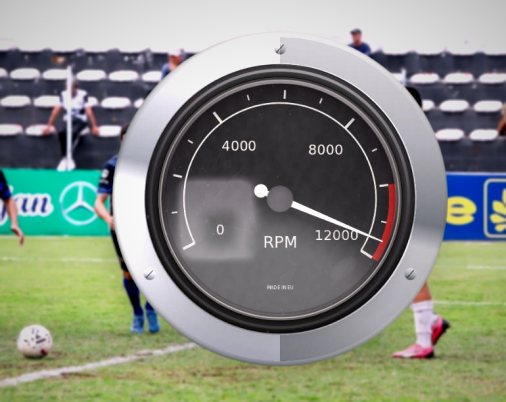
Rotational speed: 11500rpm
